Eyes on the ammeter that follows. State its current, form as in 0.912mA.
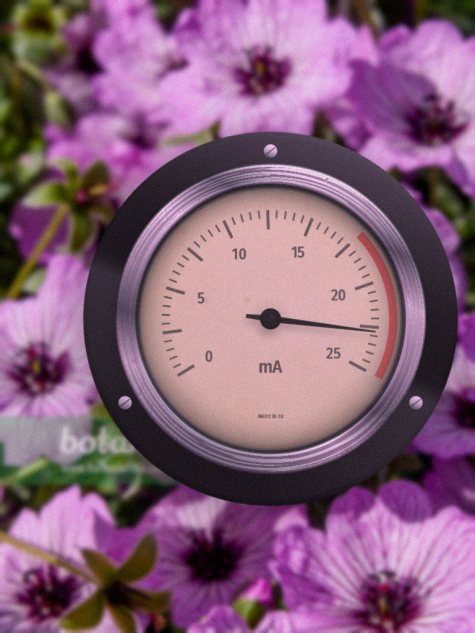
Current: 22.75mA
